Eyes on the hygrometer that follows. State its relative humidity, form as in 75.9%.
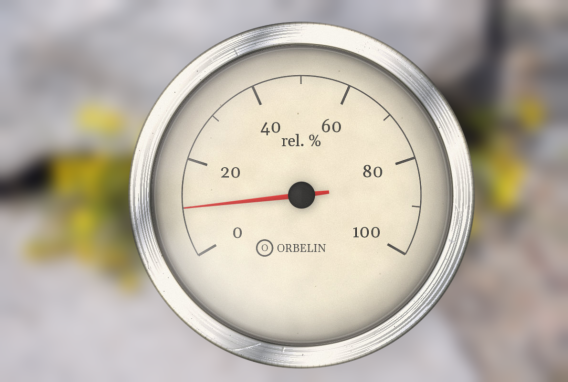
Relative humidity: 10%
